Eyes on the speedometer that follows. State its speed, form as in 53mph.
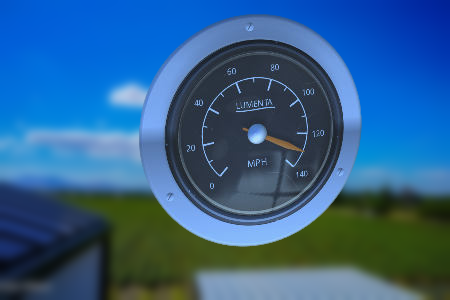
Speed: 130mph
